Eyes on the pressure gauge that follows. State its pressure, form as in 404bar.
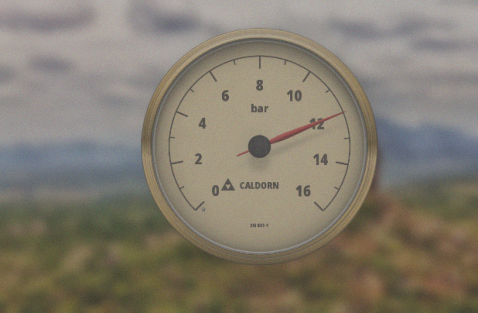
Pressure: 12bar
